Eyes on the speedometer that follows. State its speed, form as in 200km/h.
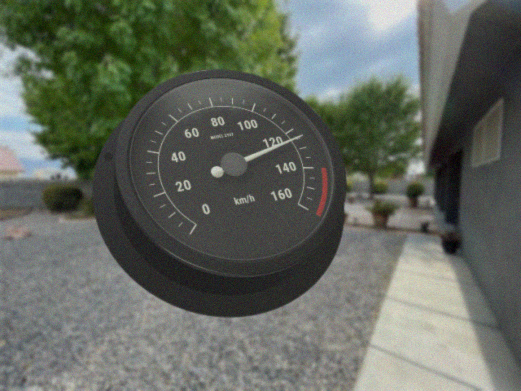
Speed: 125km/h
